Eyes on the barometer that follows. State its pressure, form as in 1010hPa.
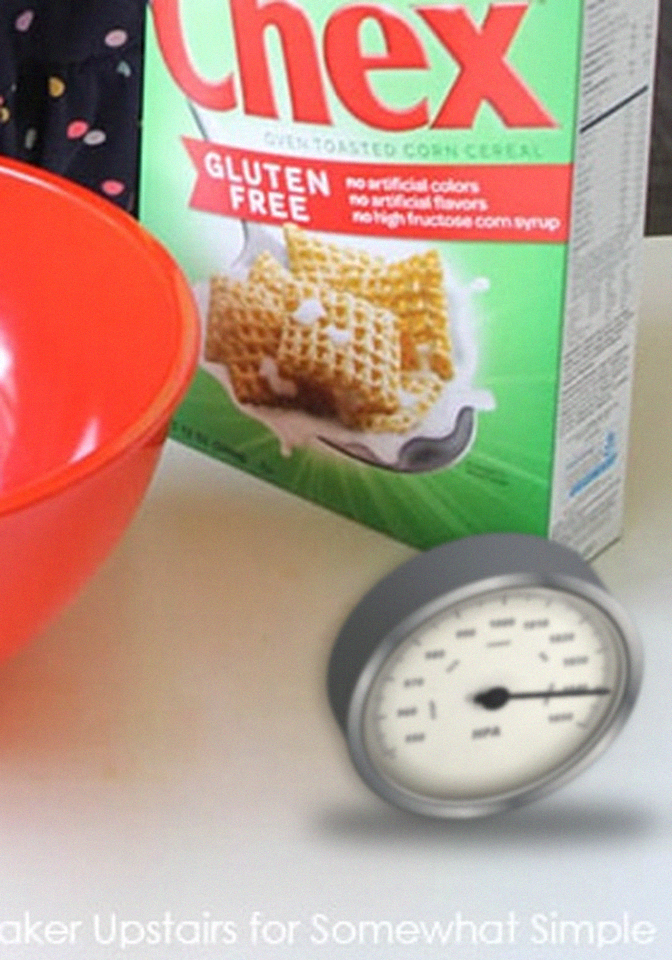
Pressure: 1040hPa
